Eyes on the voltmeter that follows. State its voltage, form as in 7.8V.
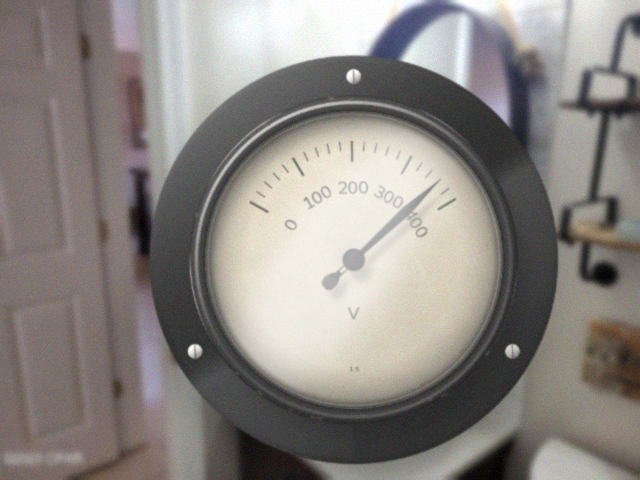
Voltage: 360V
